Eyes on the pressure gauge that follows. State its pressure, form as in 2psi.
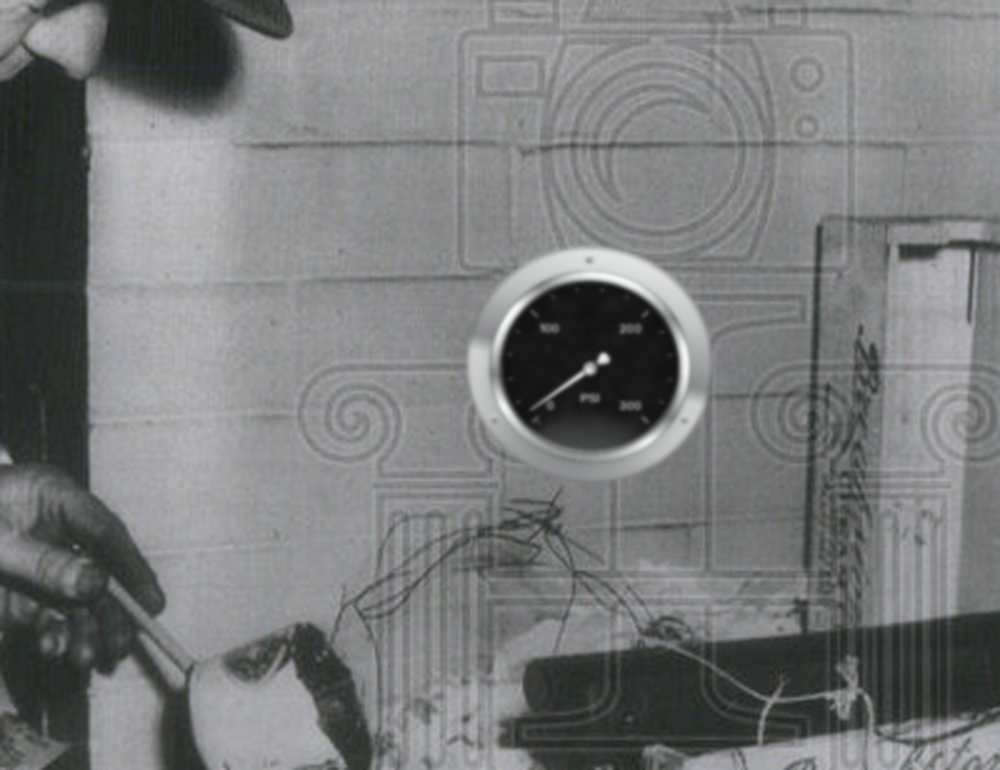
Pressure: 10psi
